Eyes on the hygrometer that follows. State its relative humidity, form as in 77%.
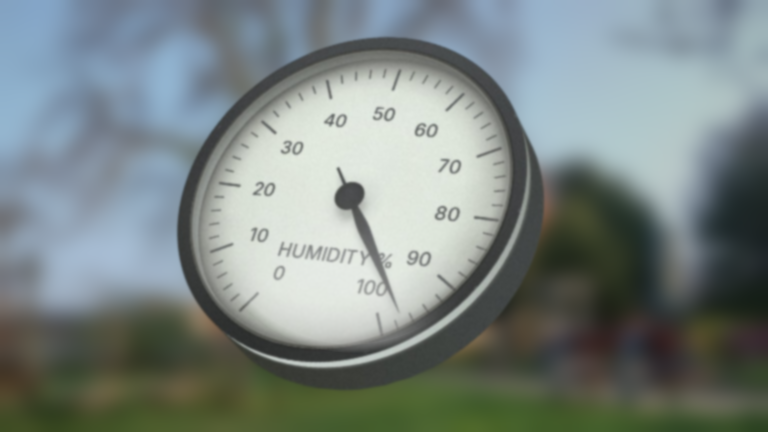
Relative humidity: 97%
